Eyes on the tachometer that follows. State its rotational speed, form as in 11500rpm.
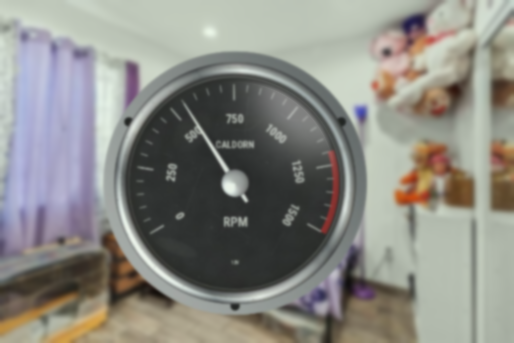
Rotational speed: 550rpm
